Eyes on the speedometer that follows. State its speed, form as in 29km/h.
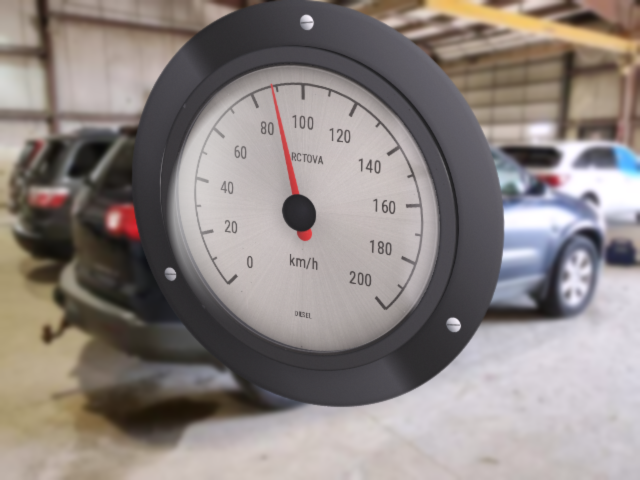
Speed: 90km/h
